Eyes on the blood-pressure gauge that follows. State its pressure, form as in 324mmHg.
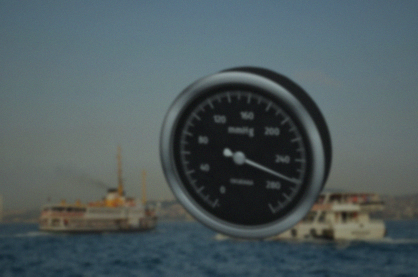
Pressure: 260mmHg
